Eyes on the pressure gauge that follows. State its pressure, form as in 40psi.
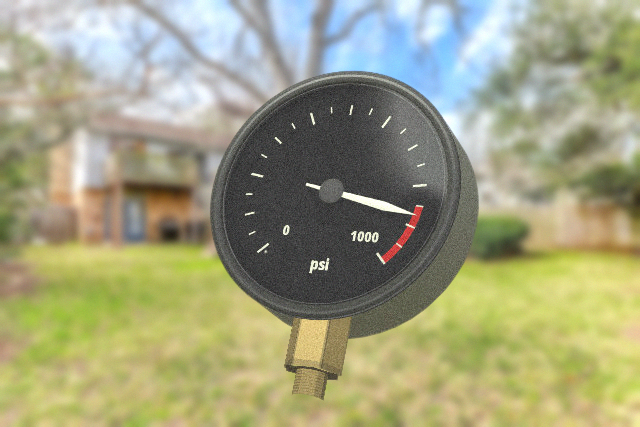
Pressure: 875psi
